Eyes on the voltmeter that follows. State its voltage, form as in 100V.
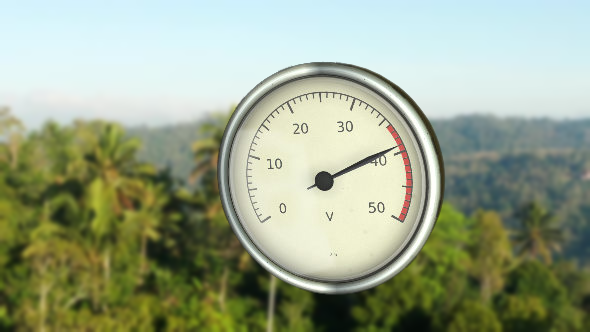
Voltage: 39V
